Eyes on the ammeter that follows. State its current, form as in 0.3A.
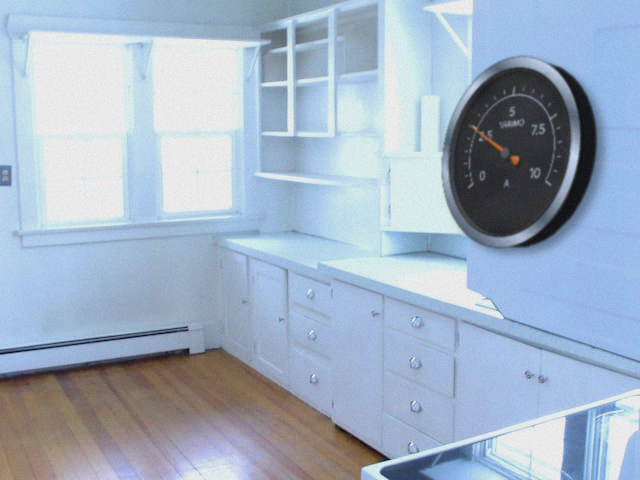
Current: 2.5A
